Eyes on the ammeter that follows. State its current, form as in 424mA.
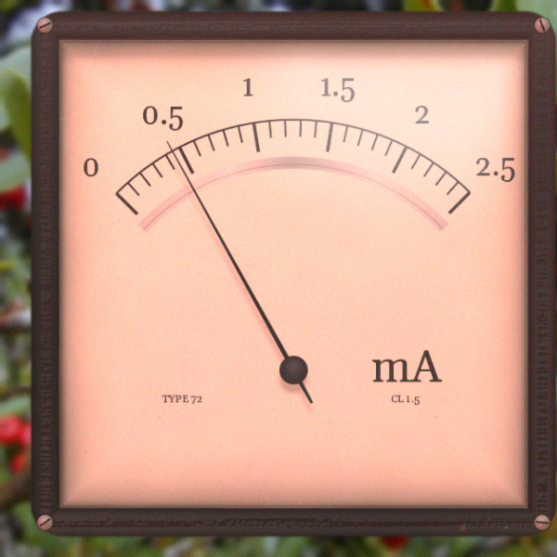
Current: 0.45mA
